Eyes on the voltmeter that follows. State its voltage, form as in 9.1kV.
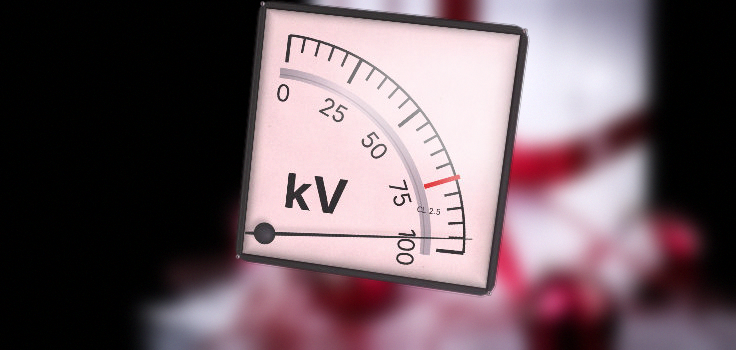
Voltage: 95kV
